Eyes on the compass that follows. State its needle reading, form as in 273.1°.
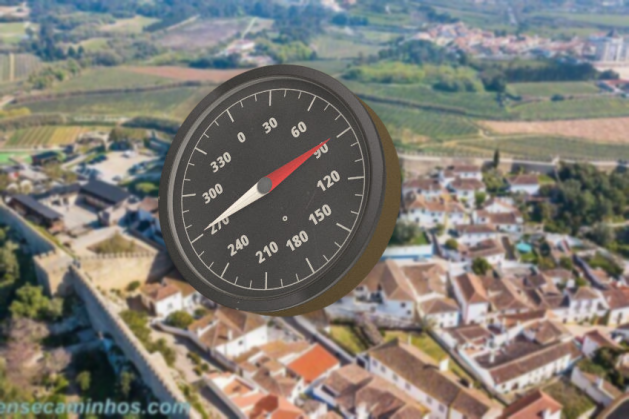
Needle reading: 90°
